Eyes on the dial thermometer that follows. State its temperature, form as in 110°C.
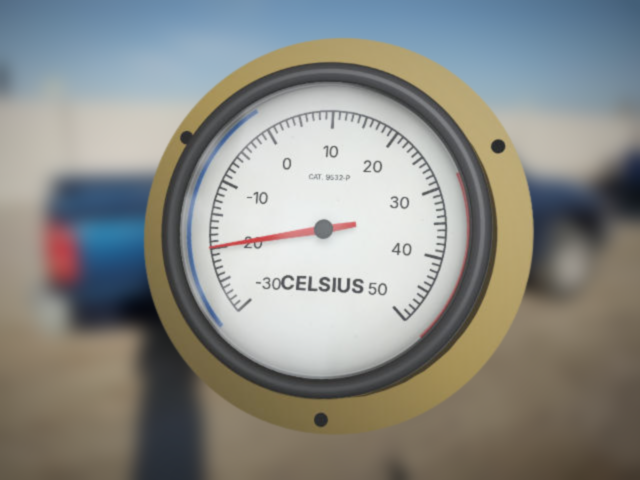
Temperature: -20°C
